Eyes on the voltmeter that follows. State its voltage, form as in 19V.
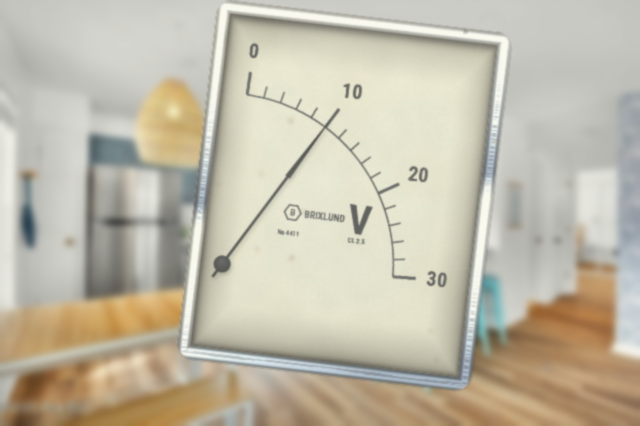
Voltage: 10V
